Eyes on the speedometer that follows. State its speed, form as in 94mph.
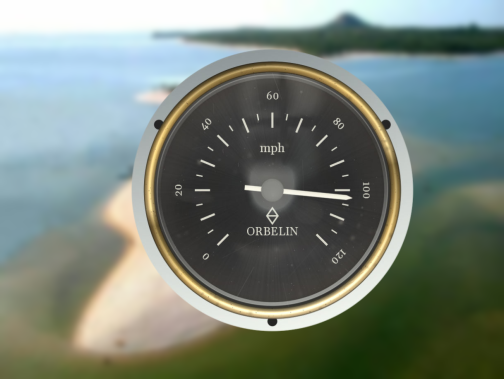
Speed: 102.5mph
